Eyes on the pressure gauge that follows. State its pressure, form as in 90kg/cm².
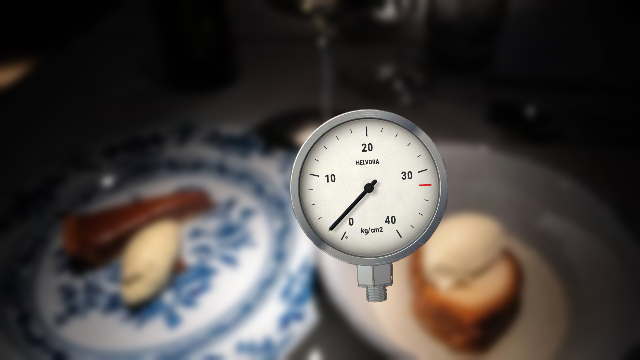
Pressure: 2kg/cm²
